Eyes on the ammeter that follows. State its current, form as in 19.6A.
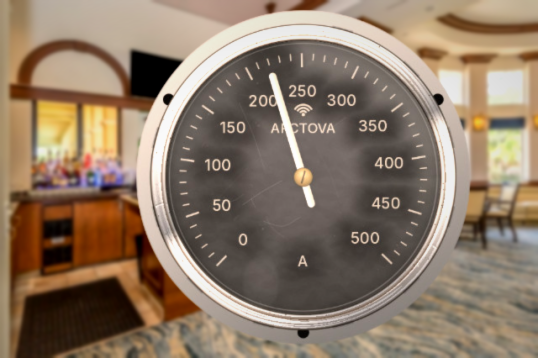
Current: 220A
